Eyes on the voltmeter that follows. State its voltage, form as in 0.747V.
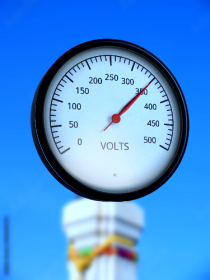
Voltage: 350V
